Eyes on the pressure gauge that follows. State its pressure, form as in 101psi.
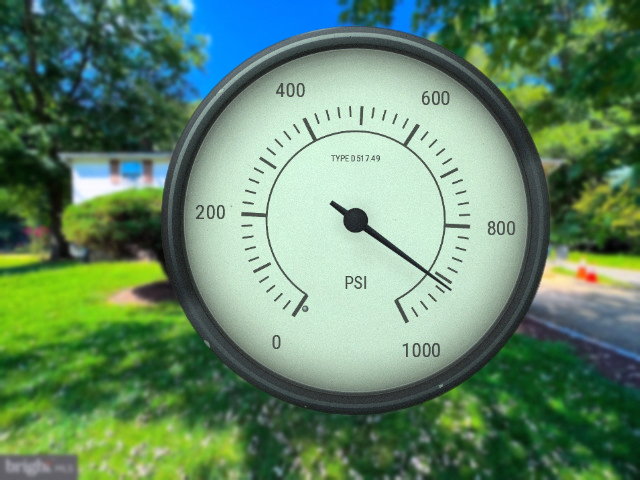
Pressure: 910psi
